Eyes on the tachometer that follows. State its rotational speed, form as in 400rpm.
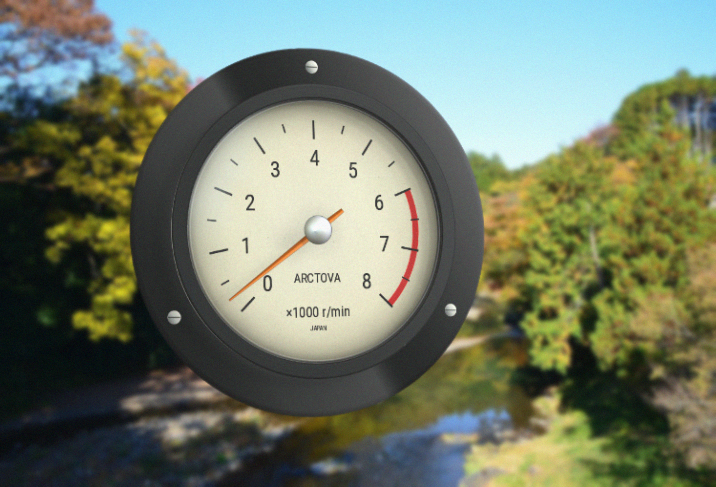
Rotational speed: 250rpm
